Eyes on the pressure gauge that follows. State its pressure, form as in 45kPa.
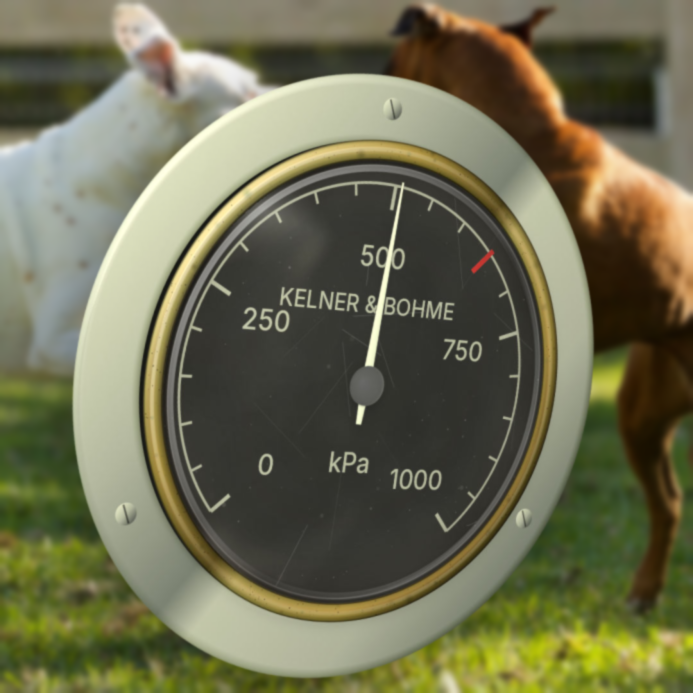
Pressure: 500kPa
